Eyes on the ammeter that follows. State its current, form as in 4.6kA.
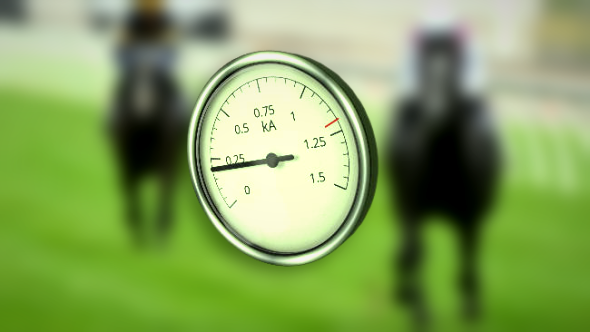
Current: 0.2kA
